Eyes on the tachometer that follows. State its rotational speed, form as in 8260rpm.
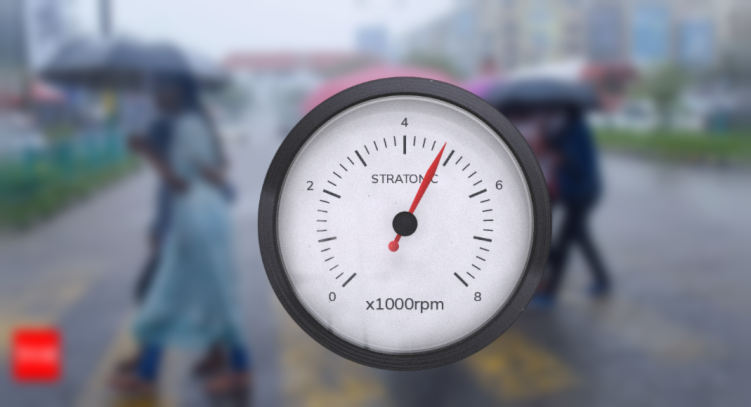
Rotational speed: 4800rpm
